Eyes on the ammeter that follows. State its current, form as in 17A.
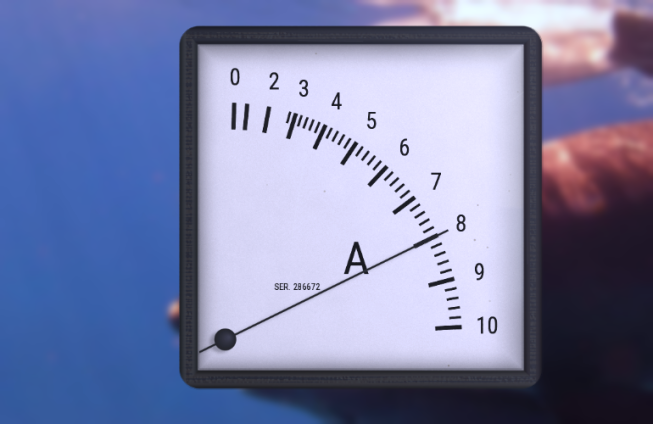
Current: 8A
